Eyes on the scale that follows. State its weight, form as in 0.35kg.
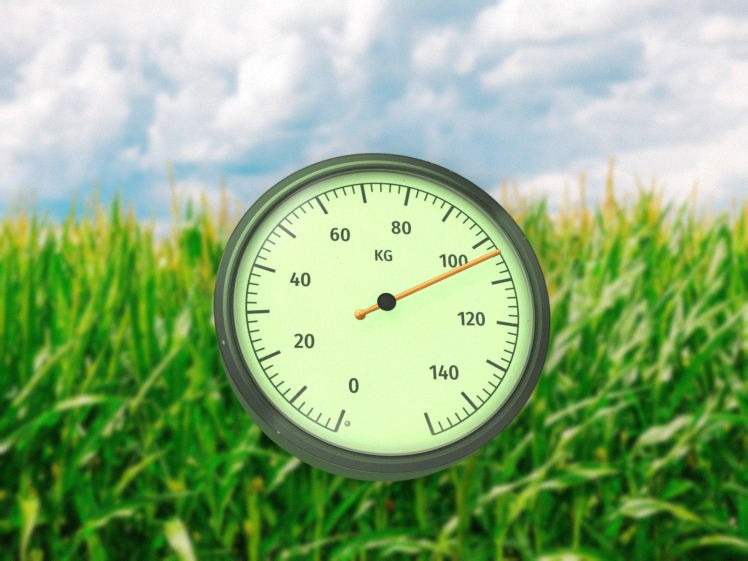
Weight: 104kg
